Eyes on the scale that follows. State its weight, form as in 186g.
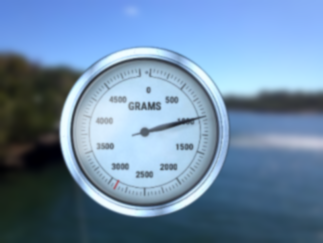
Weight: 1000g
